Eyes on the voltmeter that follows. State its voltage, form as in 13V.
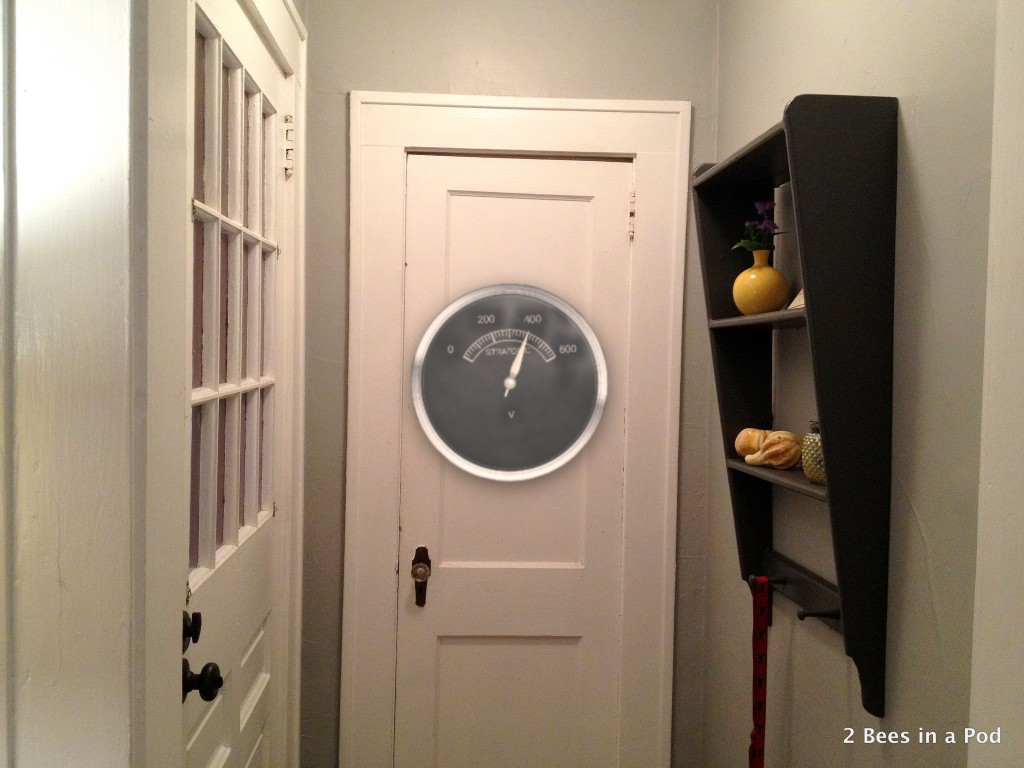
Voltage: 400V
